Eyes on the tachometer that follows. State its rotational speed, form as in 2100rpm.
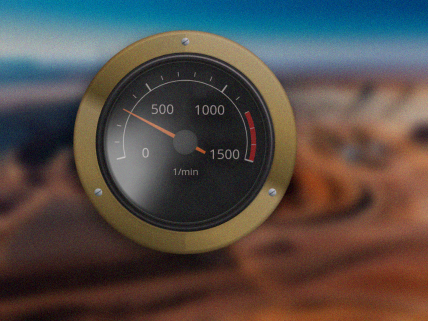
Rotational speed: 300rpm
